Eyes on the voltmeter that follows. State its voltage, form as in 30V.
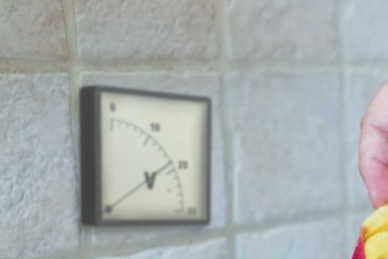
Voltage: 18V
